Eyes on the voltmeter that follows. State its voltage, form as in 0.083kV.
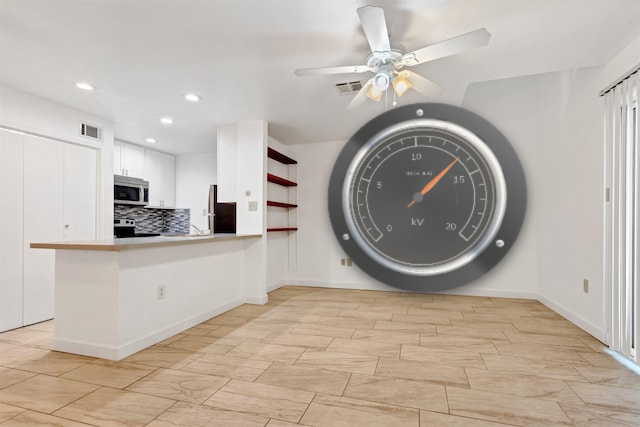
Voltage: 13.5kV
